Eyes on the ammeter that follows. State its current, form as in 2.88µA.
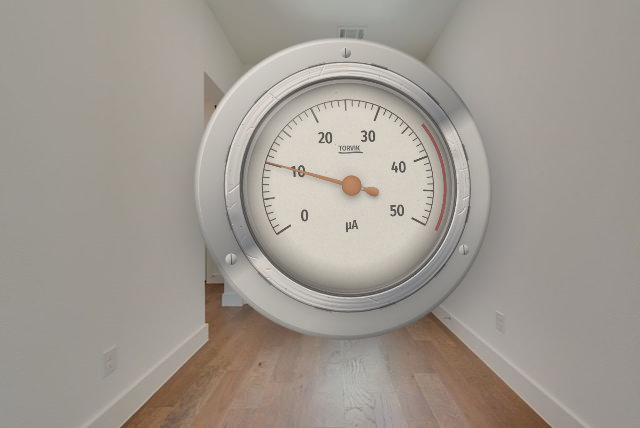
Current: 10µA
